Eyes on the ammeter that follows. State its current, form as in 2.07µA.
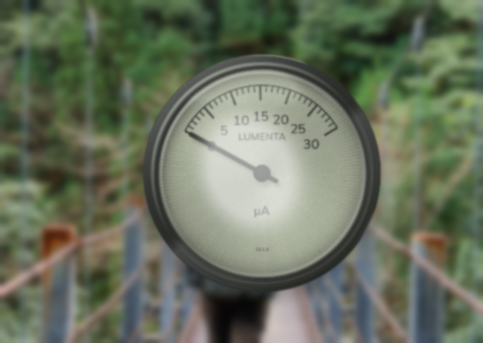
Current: 0µA
